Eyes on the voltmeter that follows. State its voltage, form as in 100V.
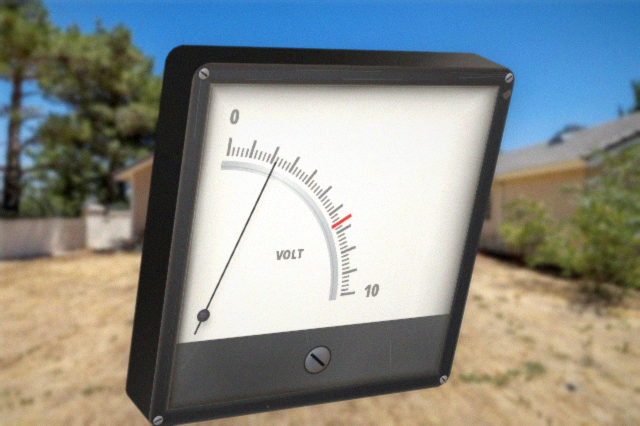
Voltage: 2V
